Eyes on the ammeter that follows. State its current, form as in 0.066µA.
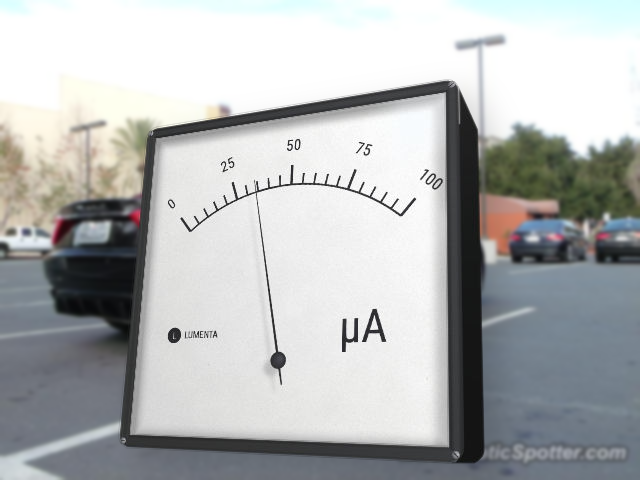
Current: 35µA
